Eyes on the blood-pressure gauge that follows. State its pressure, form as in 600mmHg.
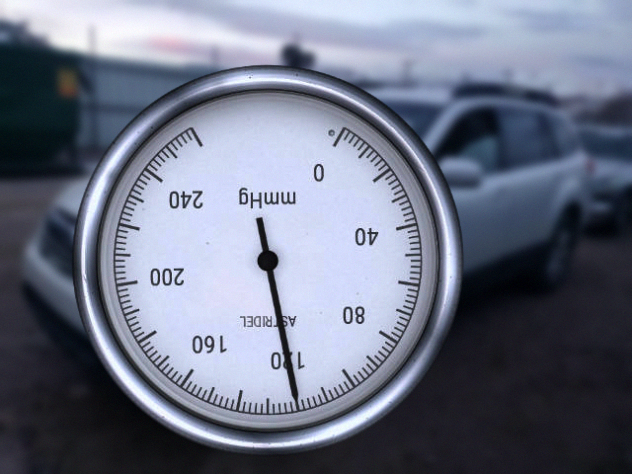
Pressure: 120mmHg
